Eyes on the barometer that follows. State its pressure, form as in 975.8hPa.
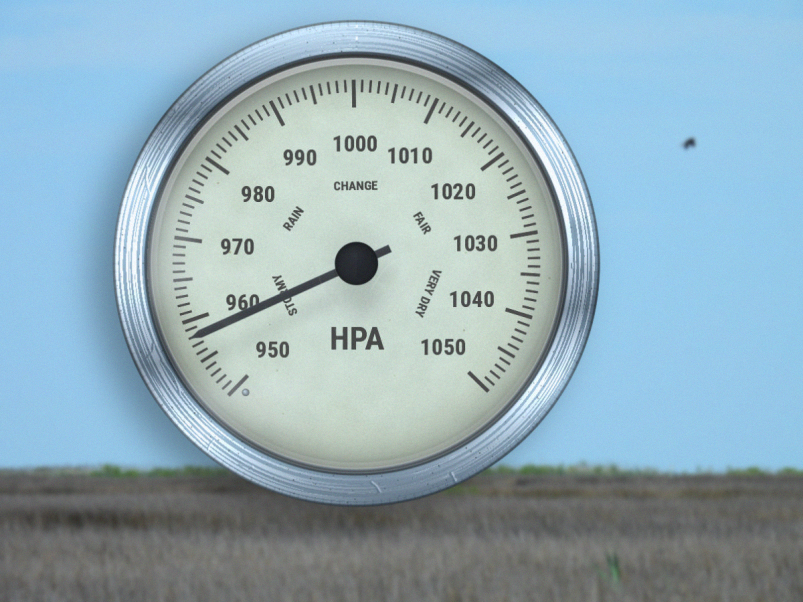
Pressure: 958hPa
